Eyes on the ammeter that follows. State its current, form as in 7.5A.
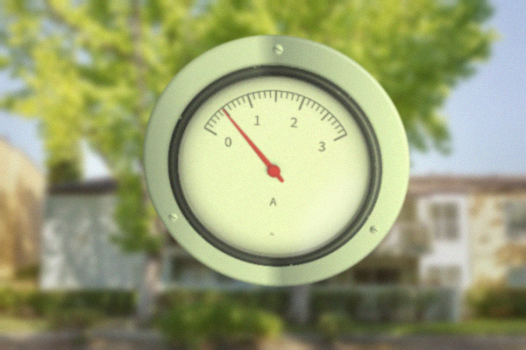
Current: 0.5A
